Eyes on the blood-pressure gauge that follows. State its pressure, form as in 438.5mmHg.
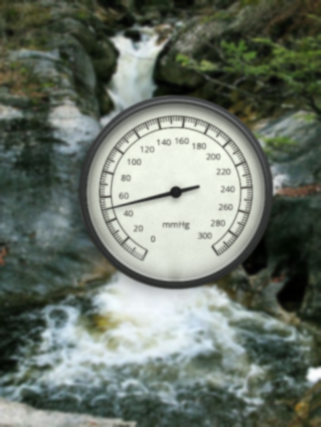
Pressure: 50mmHg
